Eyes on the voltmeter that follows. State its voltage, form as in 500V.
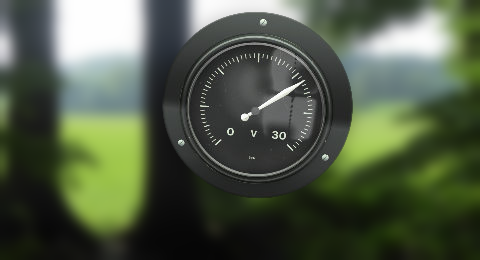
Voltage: 21V
